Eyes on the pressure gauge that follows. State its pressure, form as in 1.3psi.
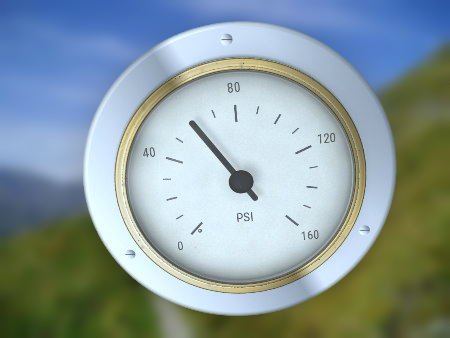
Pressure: 60psi
